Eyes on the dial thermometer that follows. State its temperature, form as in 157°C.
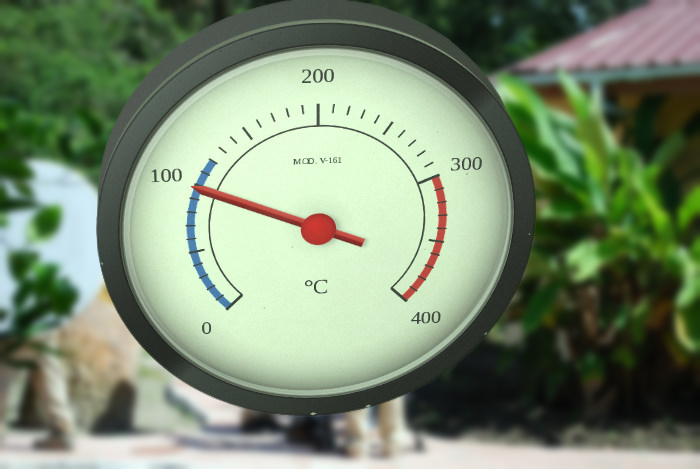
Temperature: 100°C
